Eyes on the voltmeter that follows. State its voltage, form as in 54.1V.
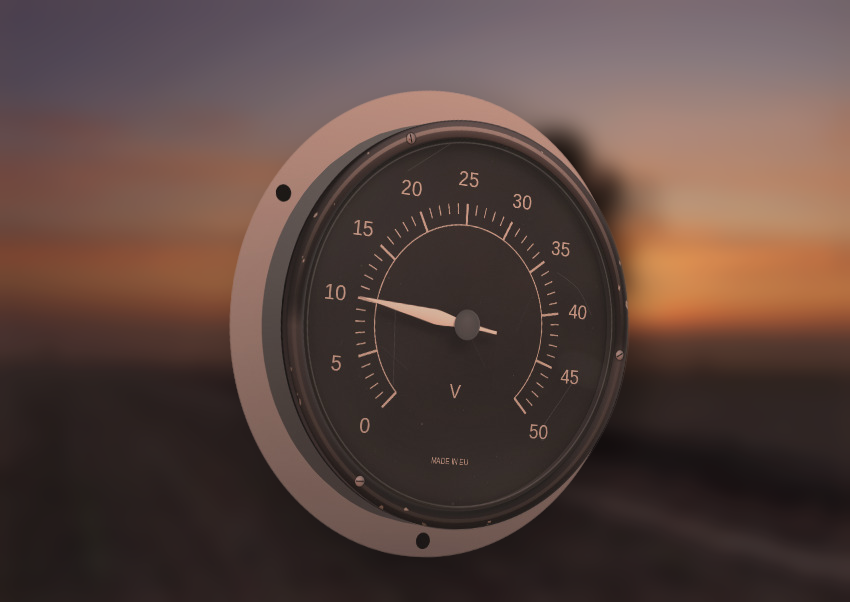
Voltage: 10V
